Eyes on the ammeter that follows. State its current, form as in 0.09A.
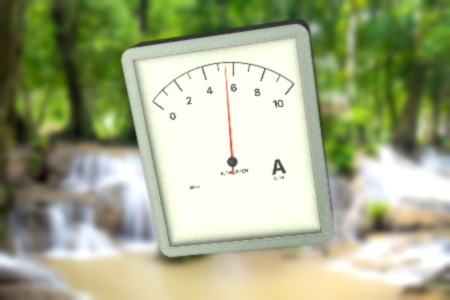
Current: 5.5A
